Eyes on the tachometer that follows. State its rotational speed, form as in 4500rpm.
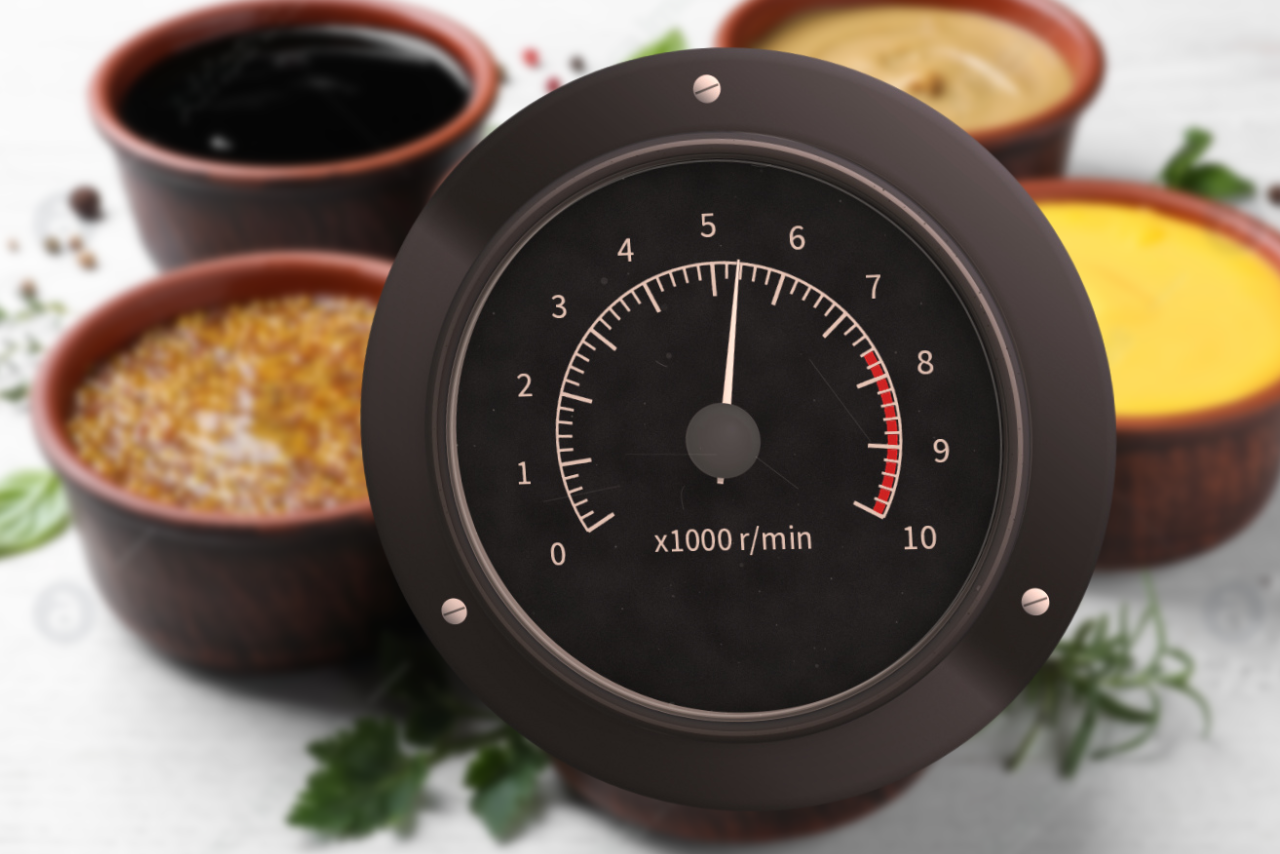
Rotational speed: 5400rpm
